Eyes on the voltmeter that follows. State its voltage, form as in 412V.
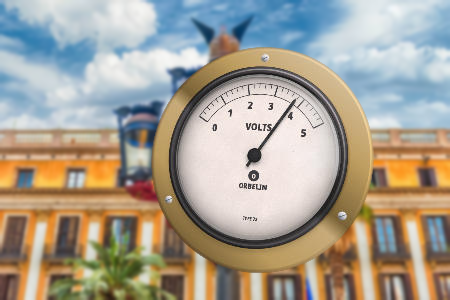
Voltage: 3.8V
